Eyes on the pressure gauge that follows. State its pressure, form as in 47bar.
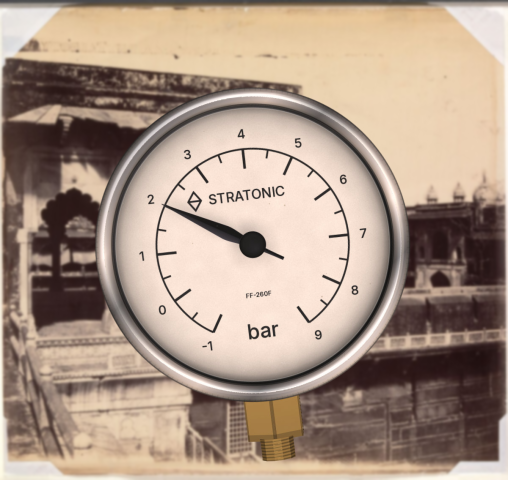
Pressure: 2bar
